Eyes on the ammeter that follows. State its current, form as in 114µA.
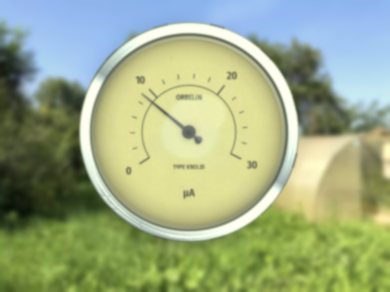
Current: 9µA
